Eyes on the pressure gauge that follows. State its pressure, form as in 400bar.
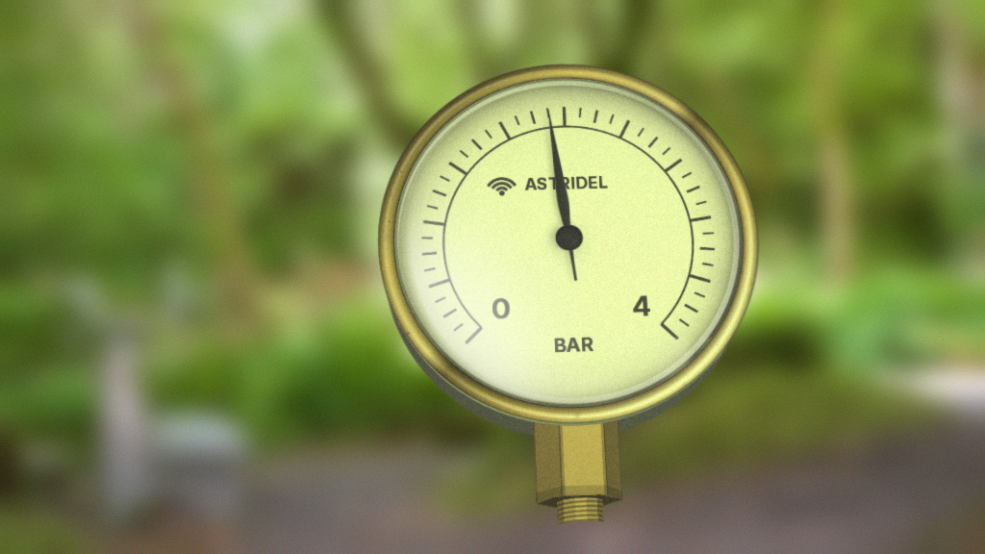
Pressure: 1.9bar
